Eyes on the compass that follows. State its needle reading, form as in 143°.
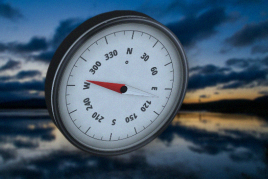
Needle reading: 280°
